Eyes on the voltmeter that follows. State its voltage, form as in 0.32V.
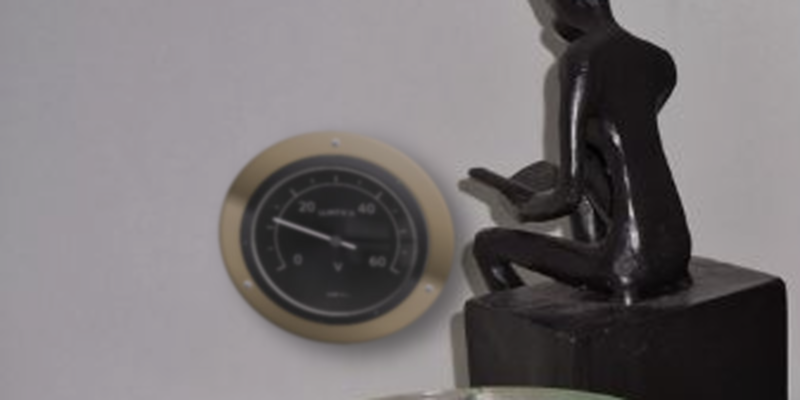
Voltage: 12.5V
